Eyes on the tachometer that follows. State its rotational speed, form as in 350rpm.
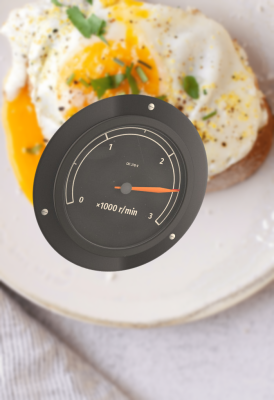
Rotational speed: 2500rpm
